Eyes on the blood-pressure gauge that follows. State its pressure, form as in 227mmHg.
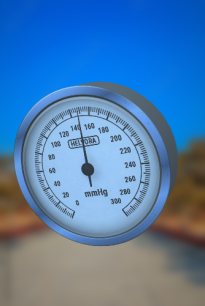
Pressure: 150mmHg
